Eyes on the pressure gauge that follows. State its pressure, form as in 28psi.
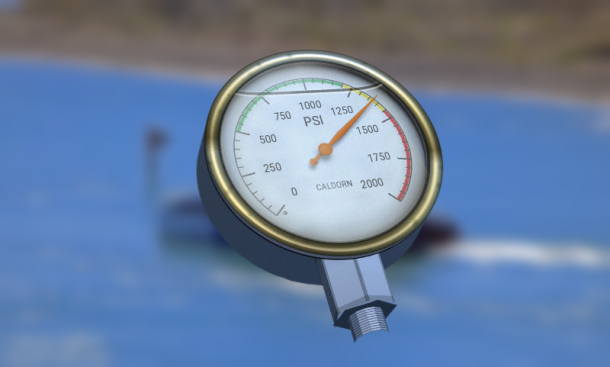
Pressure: 1375psi
